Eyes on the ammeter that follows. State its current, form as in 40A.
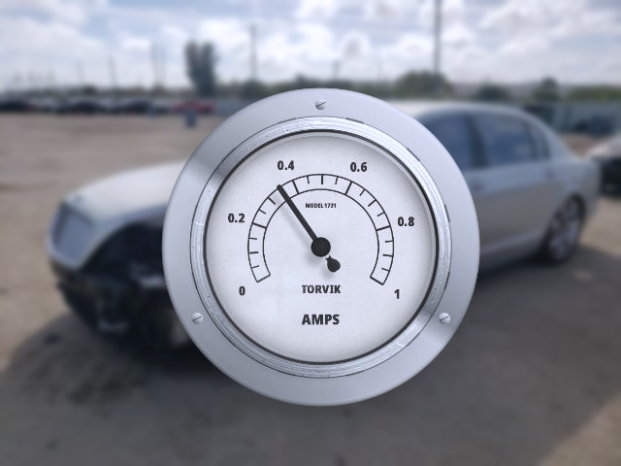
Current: 0.35A
